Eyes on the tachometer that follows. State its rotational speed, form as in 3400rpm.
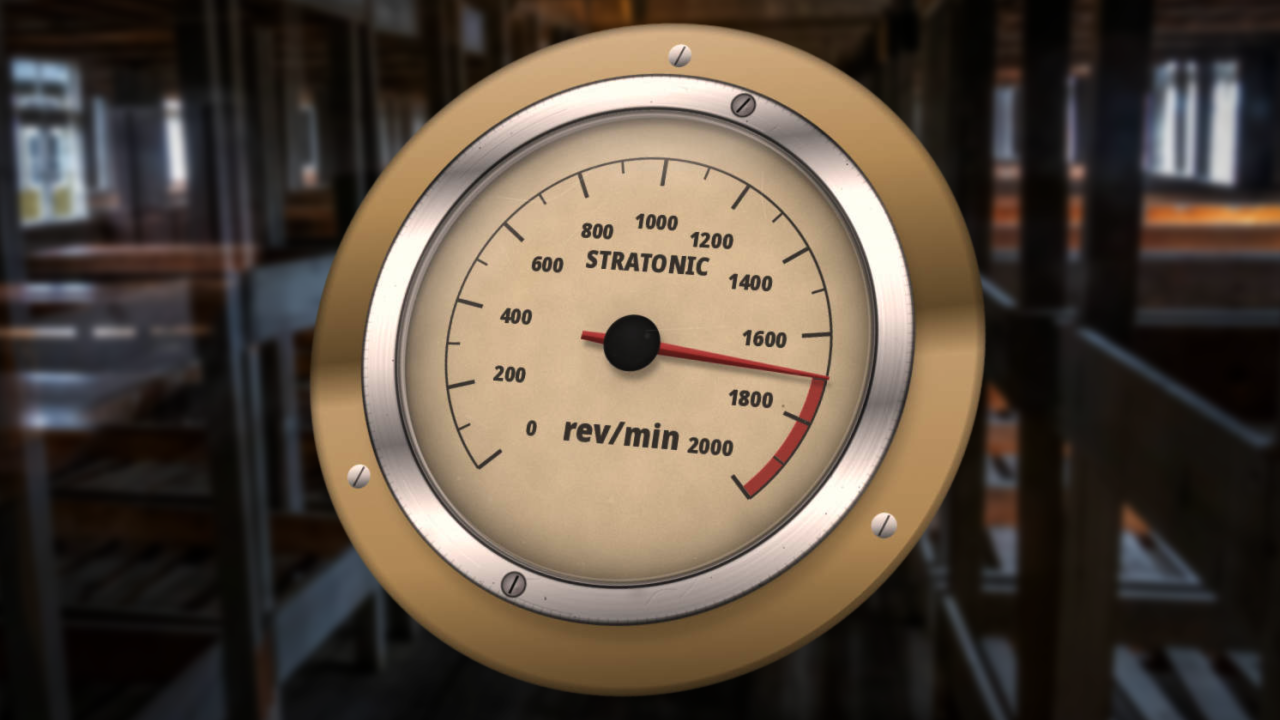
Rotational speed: 1700rpm
